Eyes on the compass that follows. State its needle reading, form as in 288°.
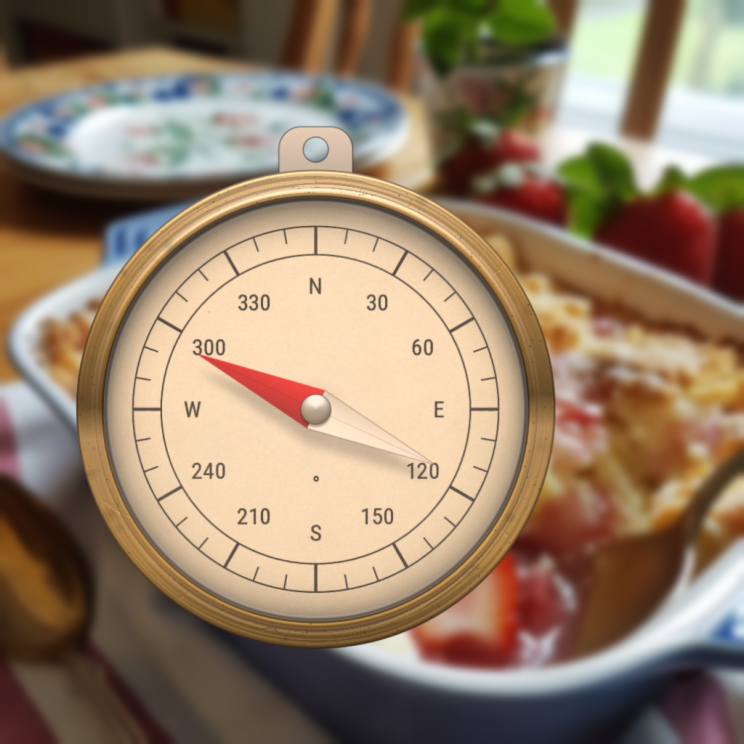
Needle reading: 295°
